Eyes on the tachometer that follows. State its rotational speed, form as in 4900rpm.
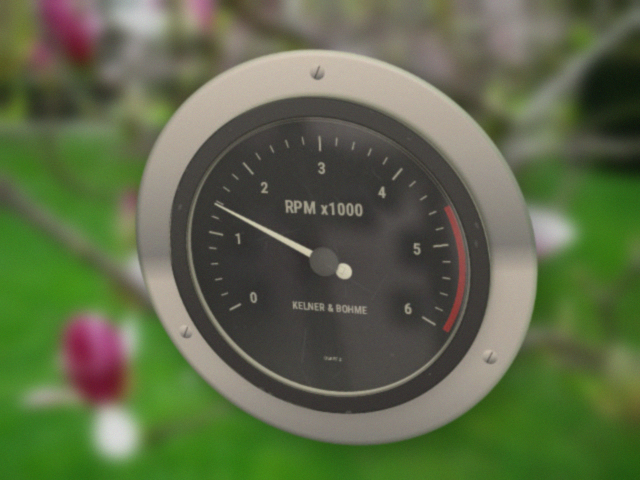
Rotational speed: 1400rpm
